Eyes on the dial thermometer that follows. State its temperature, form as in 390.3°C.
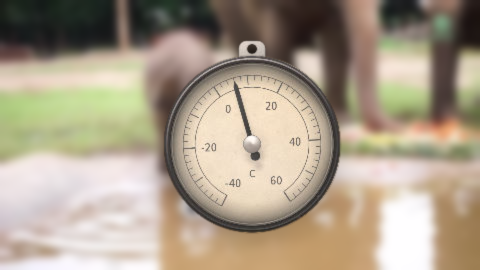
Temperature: 6°C
